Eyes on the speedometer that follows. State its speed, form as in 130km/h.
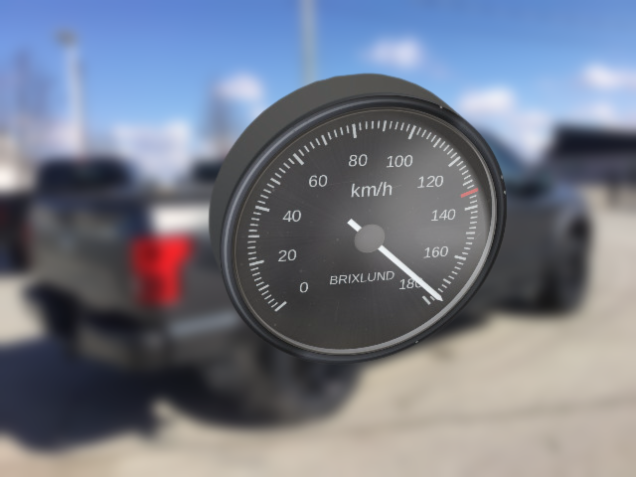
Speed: 176km/h
